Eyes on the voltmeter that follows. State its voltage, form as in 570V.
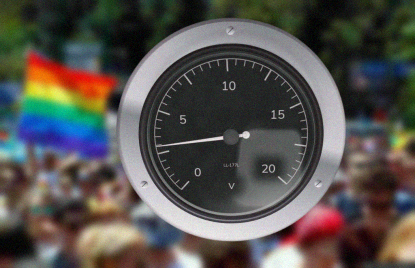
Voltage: 3V
